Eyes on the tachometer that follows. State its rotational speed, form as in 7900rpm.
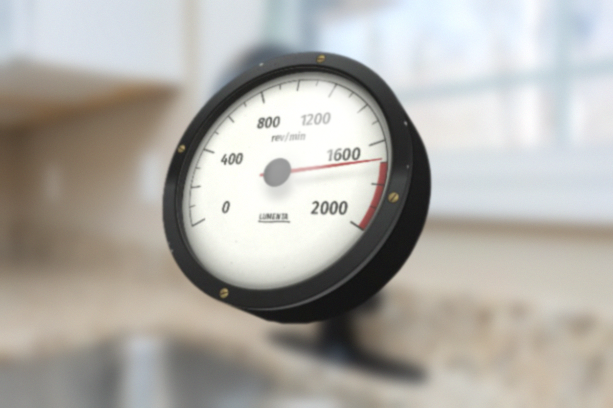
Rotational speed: 1700rpm
